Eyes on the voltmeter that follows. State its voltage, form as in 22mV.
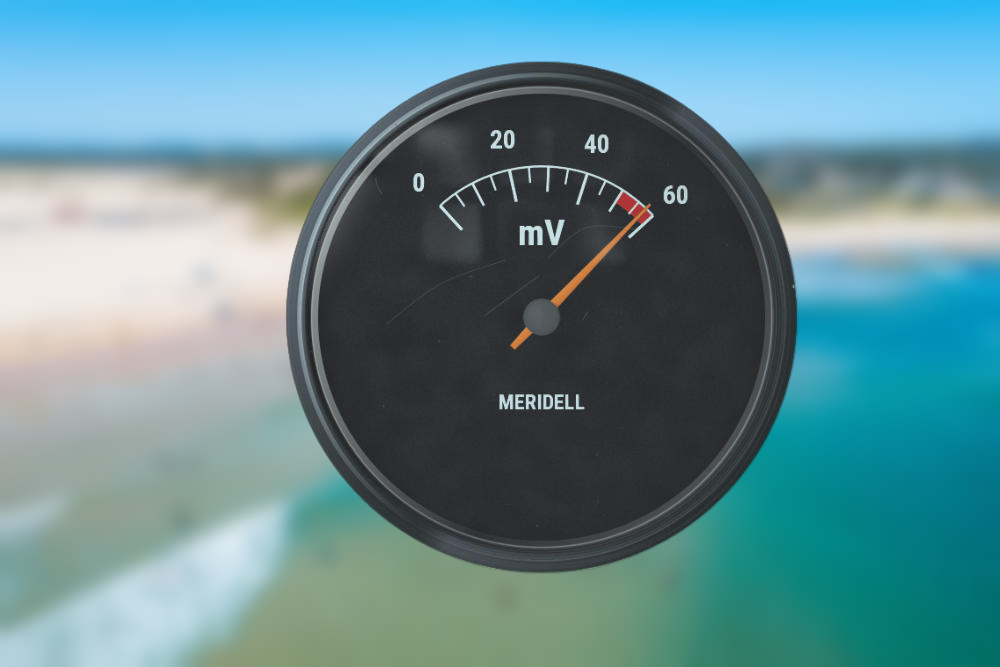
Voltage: 57.5mV
